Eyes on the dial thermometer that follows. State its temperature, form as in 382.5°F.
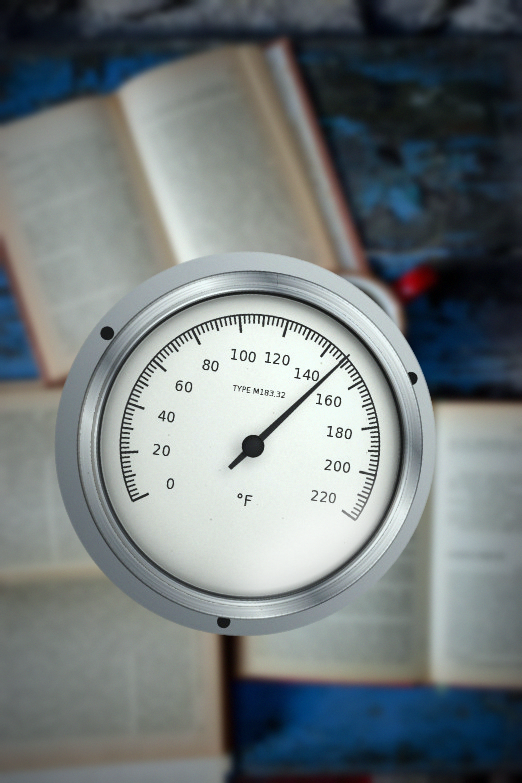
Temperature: 148°F
